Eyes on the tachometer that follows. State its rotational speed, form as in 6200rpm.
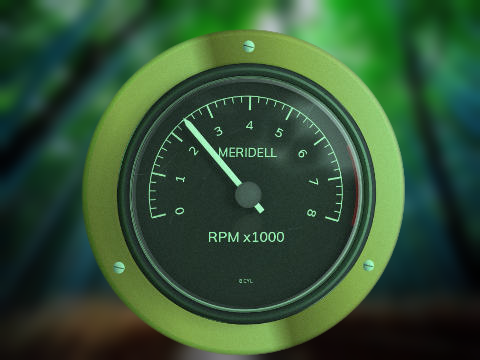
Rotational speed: 2400rpm
